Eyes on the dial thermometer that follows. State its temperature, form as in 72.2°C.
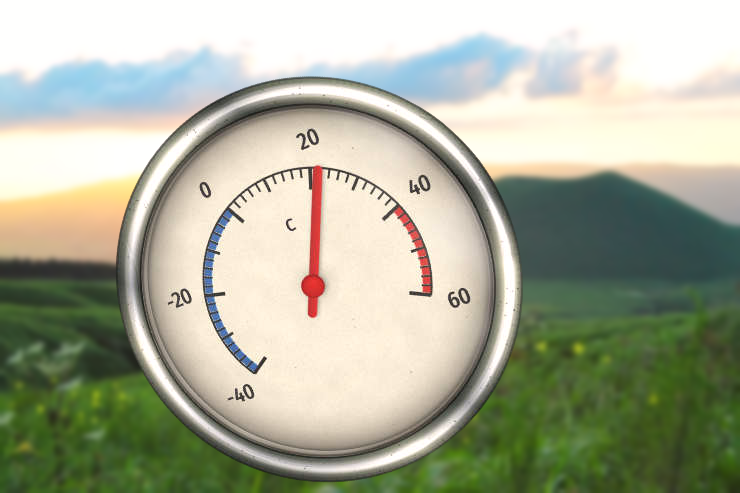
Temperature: 22°C
